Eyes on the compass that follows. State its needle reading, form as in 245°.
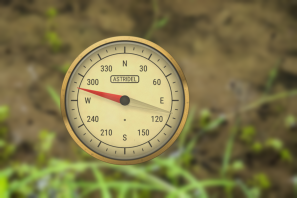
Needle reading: 285°
